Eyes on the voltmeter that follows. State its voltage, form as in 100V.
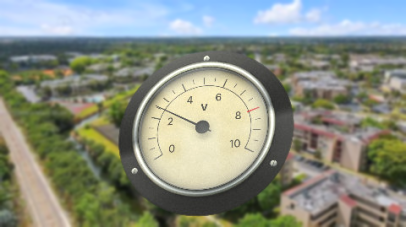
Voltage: 2.5V
